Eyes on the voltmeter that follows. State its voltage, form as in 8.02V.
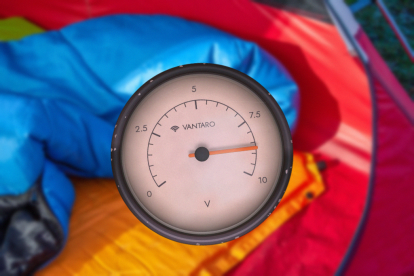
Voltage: 8.75V
